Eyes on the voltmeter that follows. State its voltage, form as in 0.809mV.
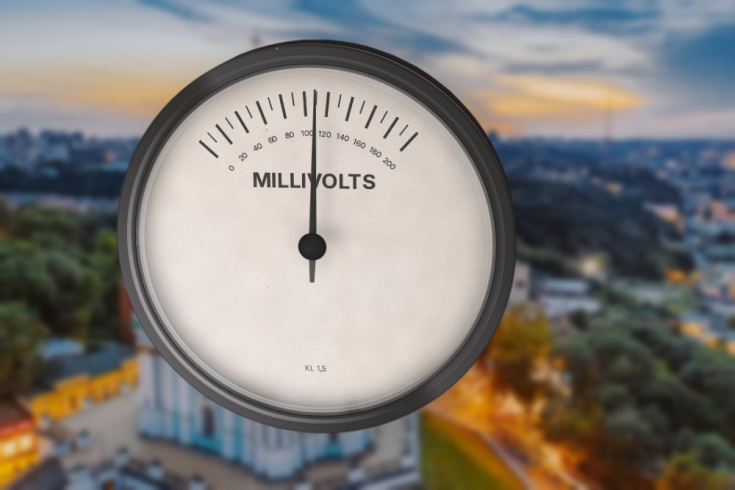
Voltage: 110mV
